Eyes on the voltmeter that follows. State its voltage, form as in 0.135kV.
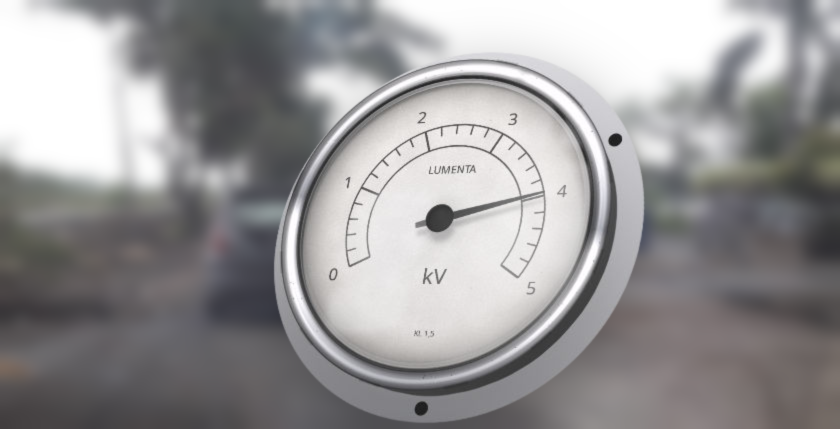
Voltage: 4kV
